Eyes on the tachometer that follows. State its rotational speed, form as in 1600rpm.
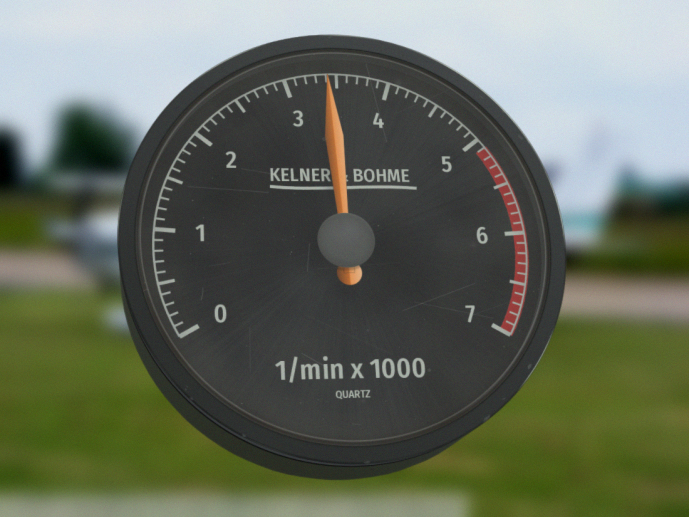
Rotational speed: 3400rpm
